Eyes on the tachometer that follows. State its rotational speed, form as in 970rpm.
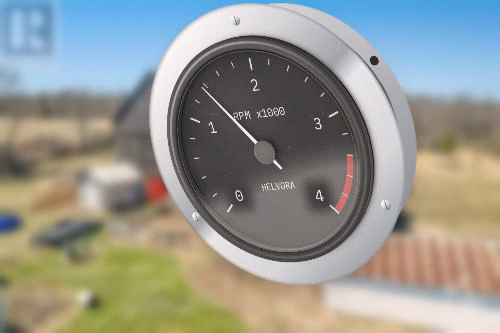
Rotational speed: 1400rpm
